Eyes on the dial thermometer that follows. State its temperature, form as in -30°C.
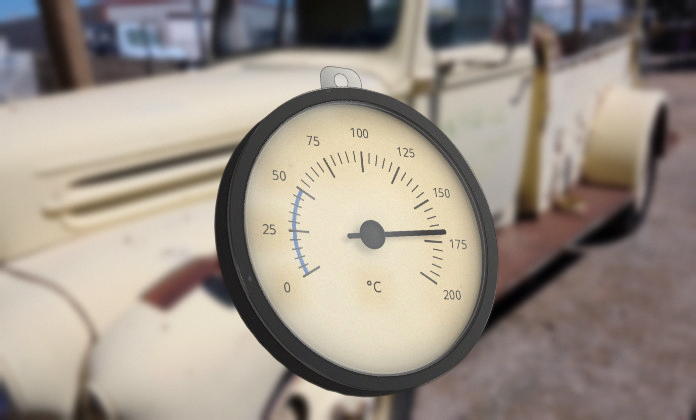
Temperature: 170°C
